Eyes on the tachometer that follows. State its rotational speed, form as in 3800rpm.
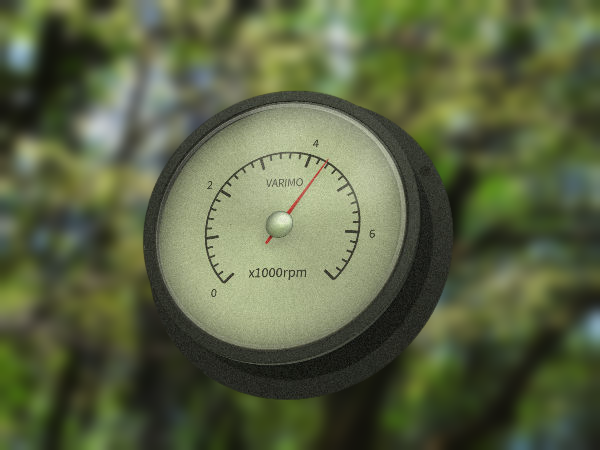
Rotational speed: 4400rpm
